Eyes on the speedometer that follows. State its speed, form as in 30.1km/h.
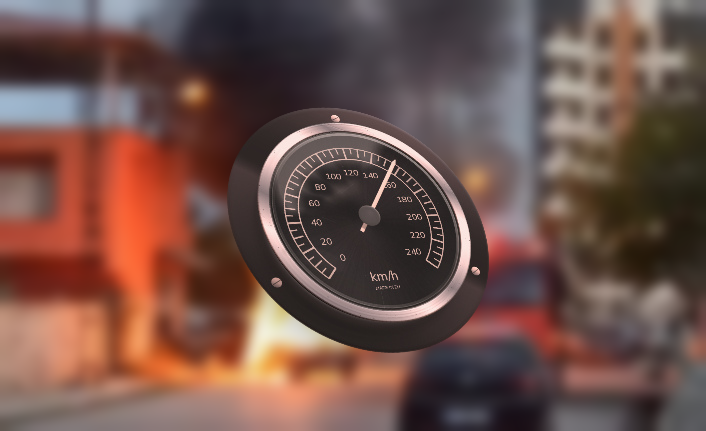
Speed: 155km/h
